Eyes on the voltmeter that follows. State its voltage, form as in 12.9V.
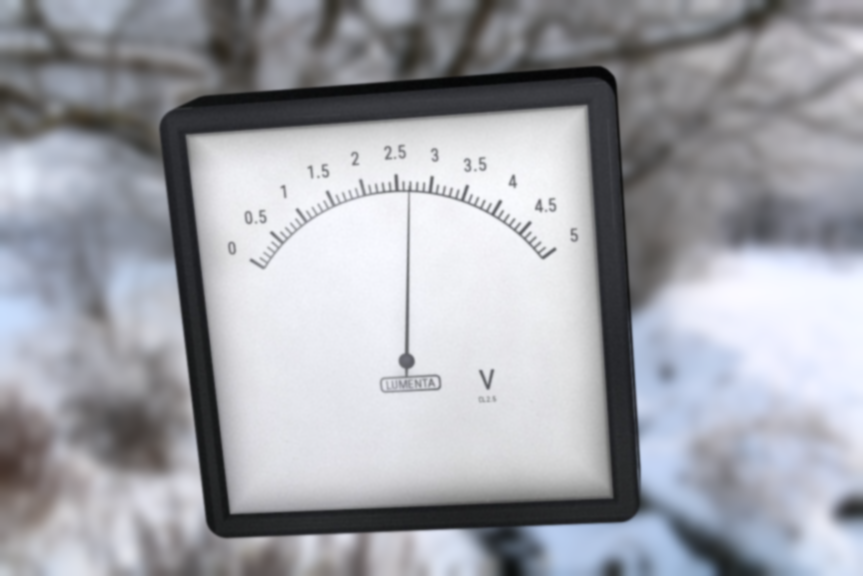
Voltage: 2.7V
